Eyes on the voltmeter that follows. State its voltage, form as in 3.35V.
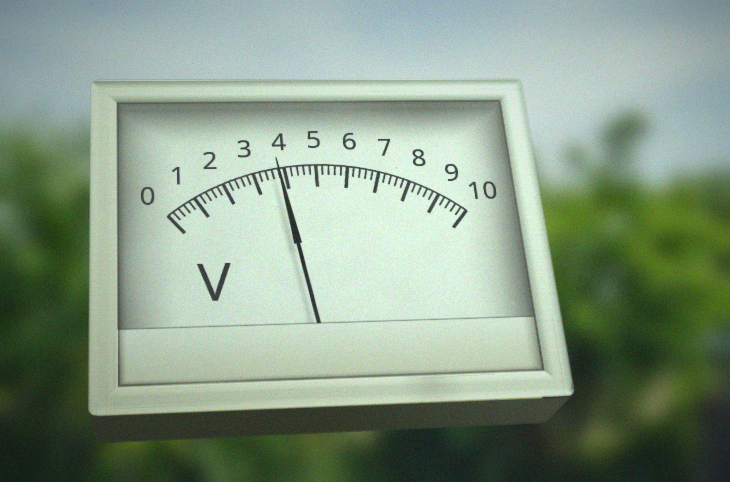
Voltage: 3.8V
